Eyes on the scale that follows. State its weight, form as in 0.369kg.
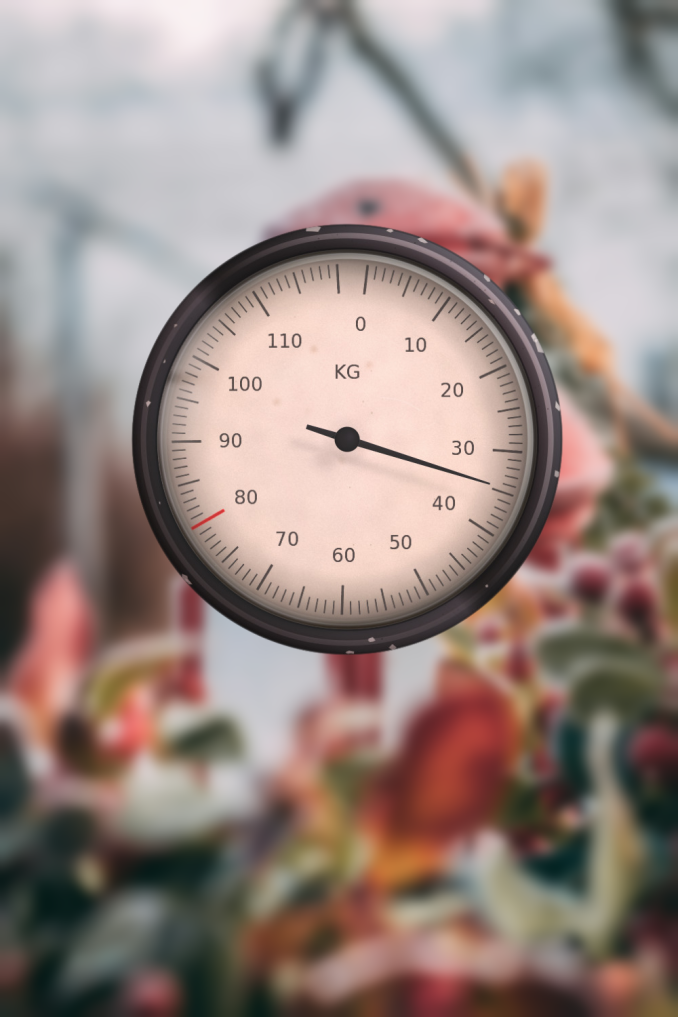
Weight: 34.5kg
